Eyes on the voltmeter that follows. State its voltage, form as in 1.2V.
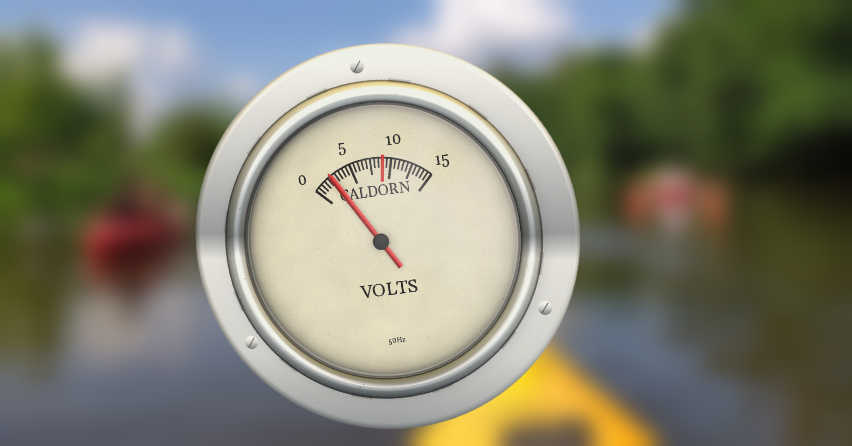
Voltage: 2.5V
